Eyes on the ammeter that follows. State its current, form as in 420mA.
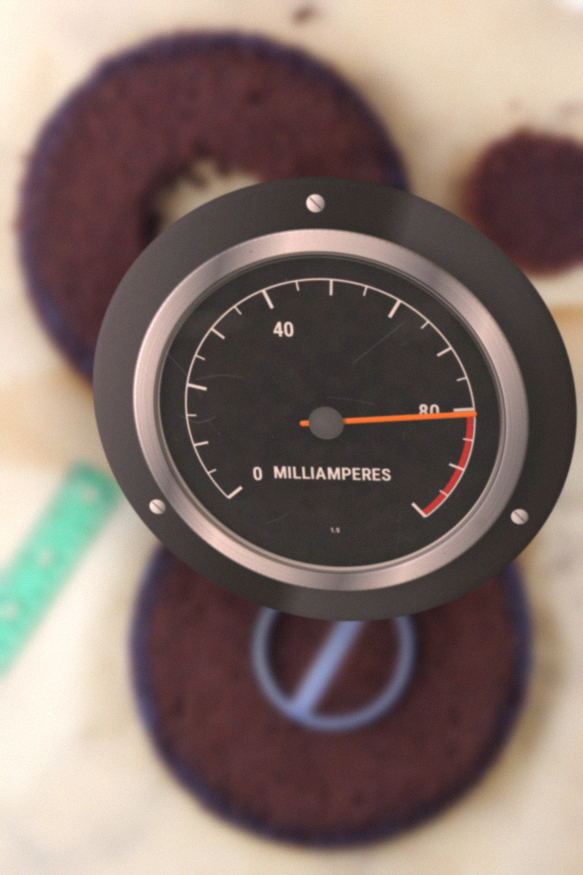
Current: 80mA
